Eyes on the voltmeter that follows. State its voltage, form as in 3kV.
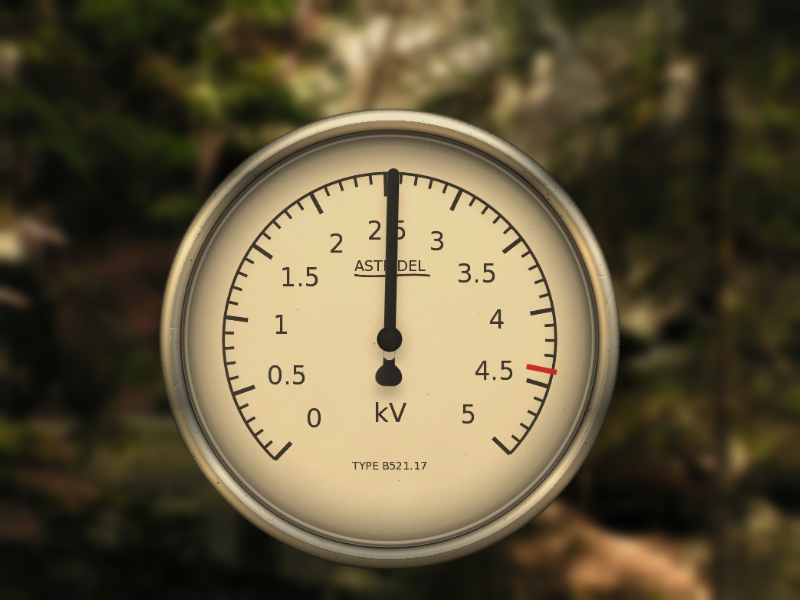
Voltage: 2.55kV
